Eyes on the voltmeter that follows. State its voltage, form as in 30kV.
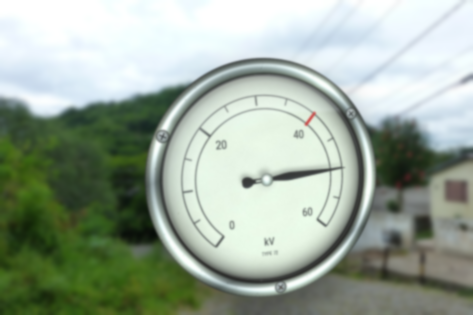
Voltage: 50kV
